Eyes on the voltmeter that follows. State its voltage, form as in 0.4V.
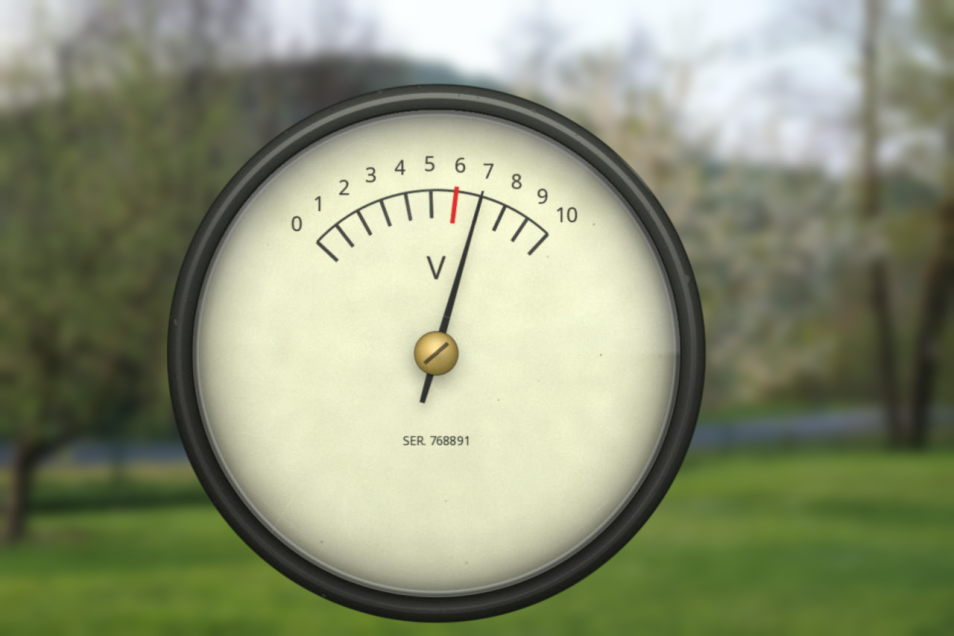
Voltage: 7V
